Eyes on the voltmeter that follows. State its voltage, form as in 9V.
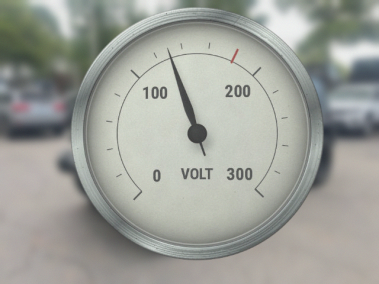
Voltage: 130V
